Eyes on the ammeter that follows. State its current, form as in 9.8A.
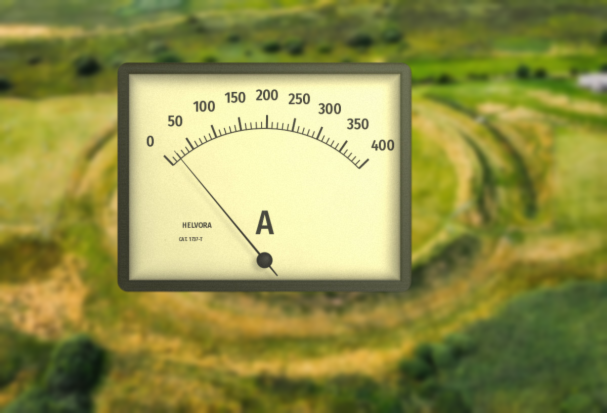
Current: 20A
